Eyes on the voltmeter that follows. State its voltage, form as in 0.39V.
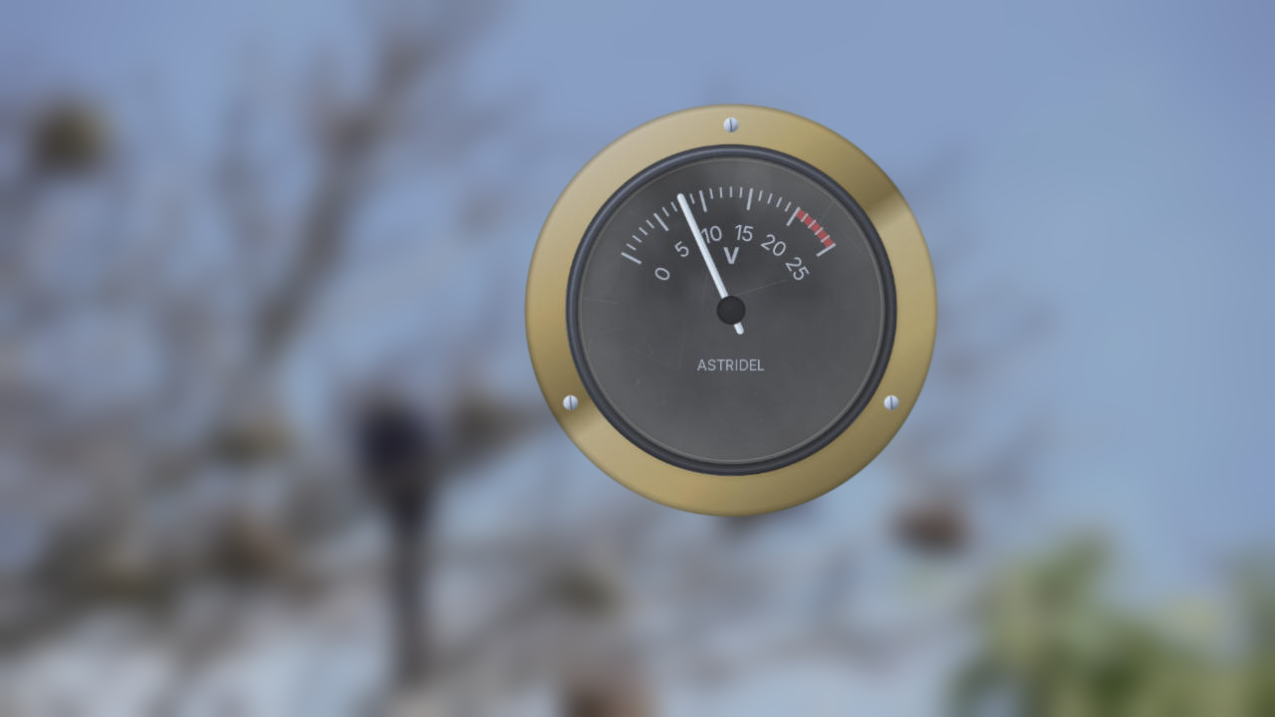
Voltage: 8V
